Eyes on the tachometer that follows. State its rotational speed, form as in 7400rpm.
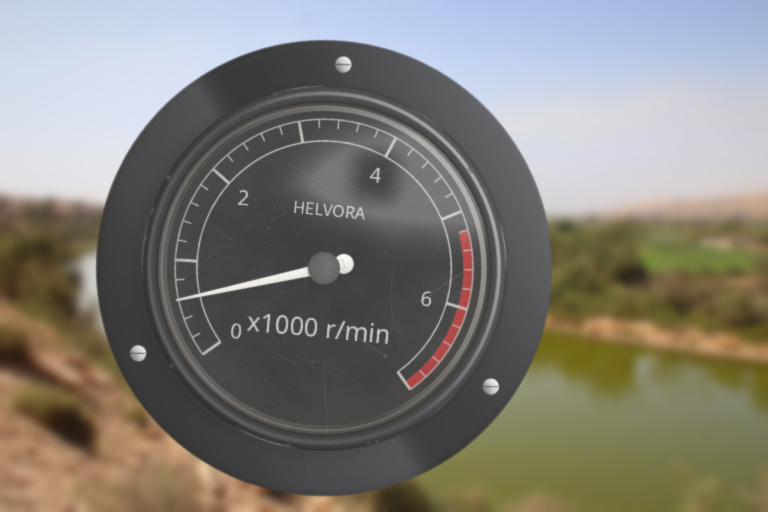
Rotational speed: 600rpm
